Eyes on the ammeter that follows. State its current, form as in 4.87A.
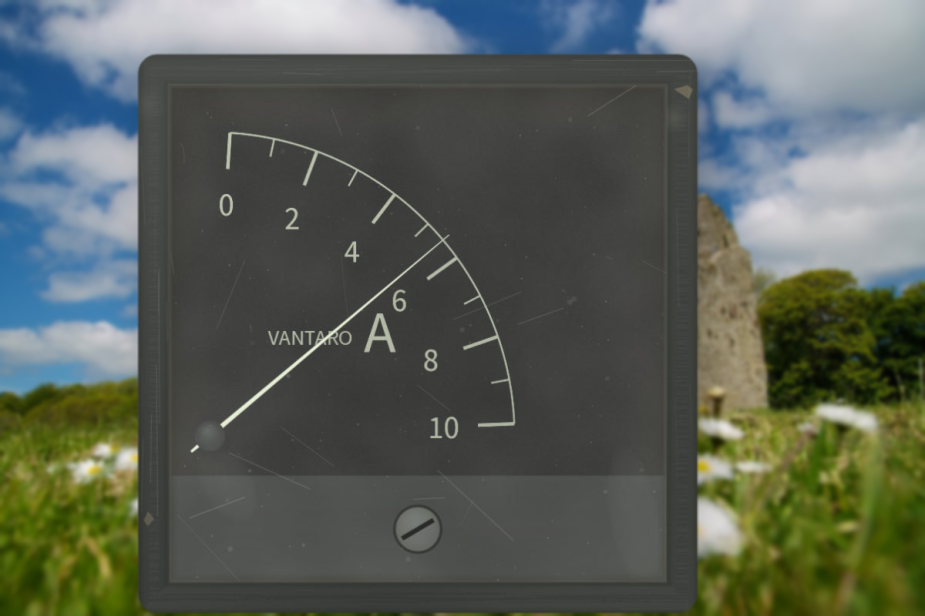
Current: 5.5A
